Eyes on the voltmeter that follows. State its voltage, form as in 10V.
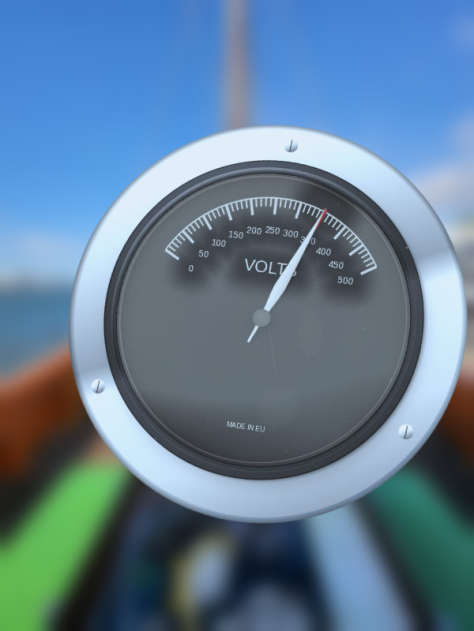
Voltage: 350V
